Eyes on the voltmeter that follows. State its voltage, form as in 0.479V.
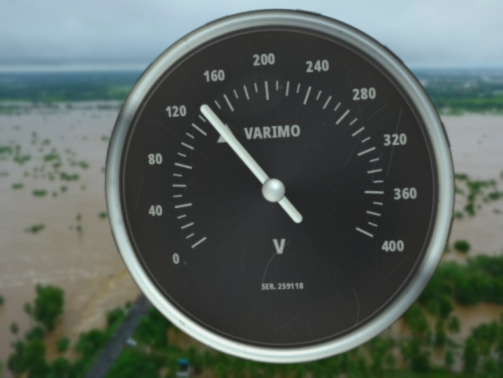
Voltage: 140V
